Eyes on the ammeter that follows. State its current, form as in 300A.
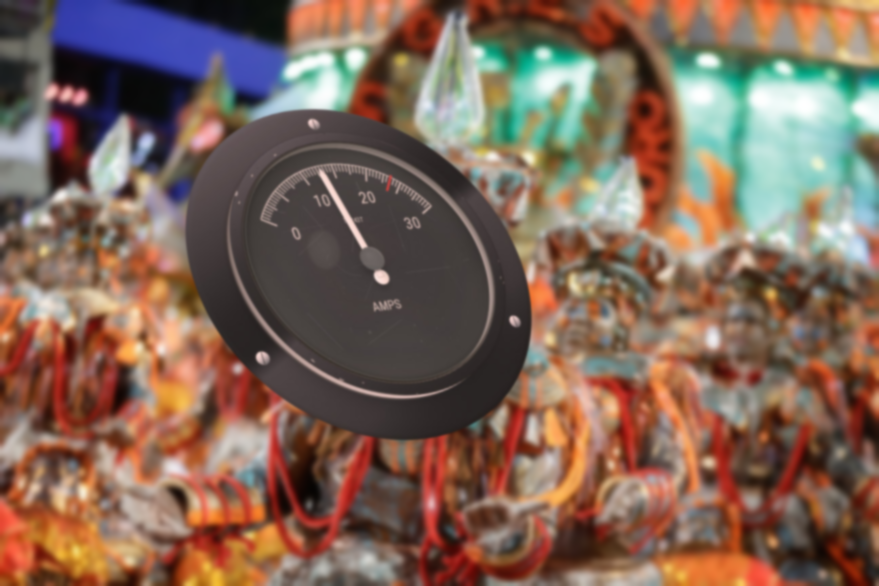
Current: 12.5A
